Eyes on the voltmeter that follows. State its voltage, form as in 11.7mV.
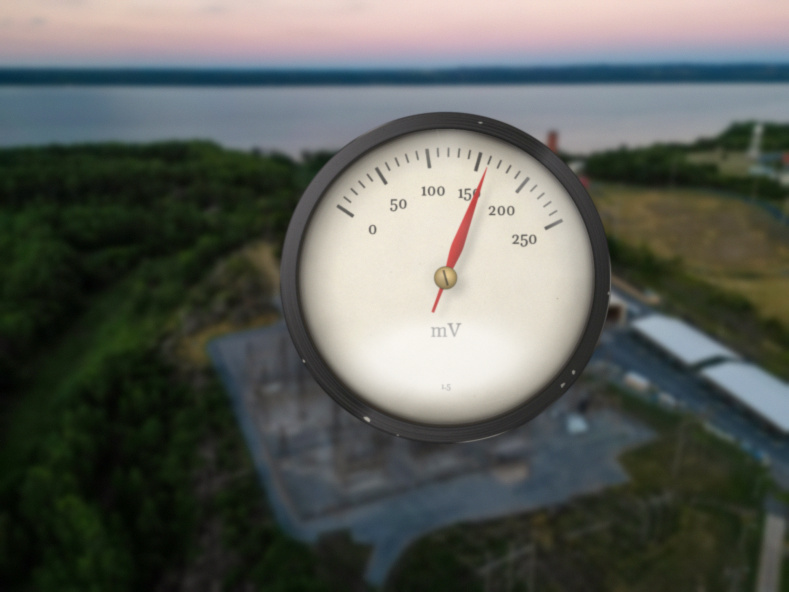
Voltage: 160mV
